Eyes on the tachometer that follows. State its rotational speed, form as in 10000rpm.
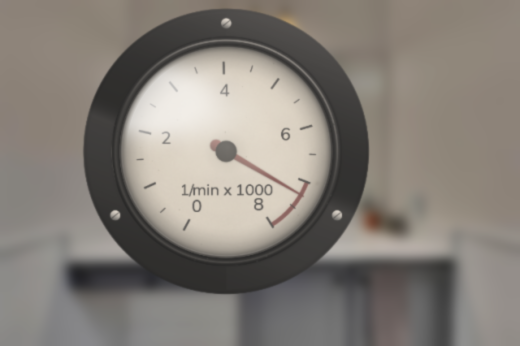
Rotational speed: 7250rpm
